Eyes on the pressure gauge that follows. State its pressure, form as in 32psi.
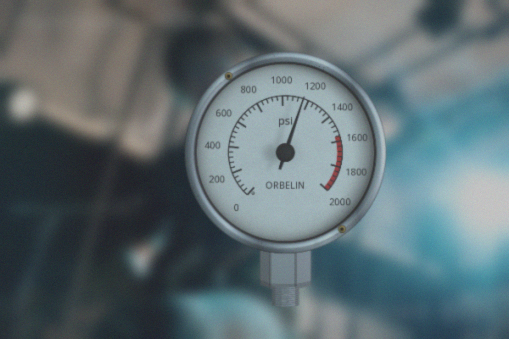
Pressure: 1160psi
